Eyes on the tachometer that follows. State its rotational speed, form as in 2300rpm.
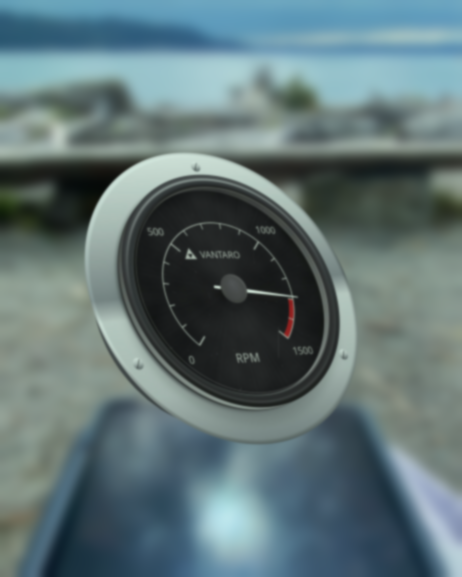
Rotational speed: 1300rpm
